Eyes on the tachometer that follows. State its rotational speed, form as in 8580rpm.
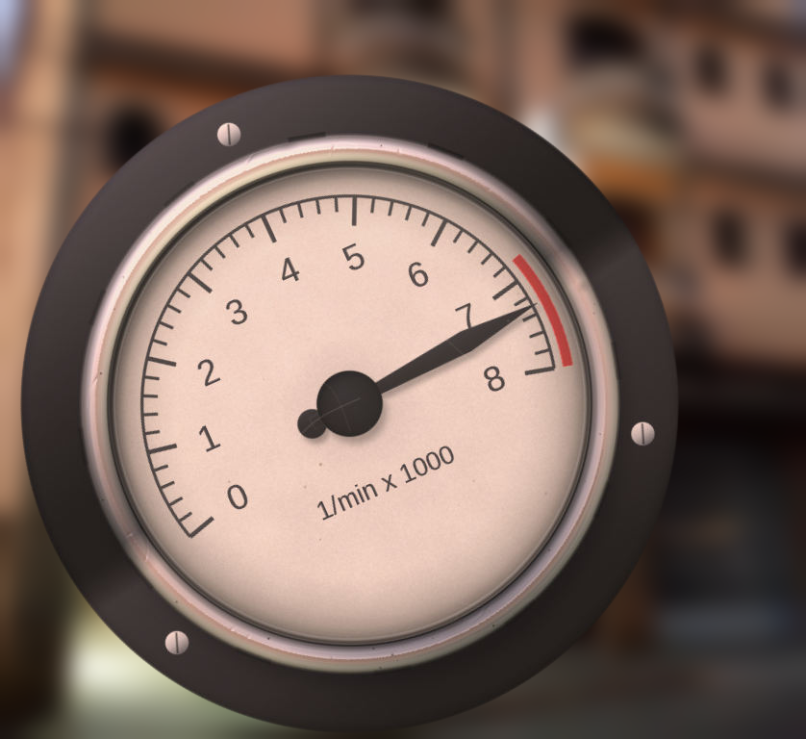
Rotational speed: 7300rpm
